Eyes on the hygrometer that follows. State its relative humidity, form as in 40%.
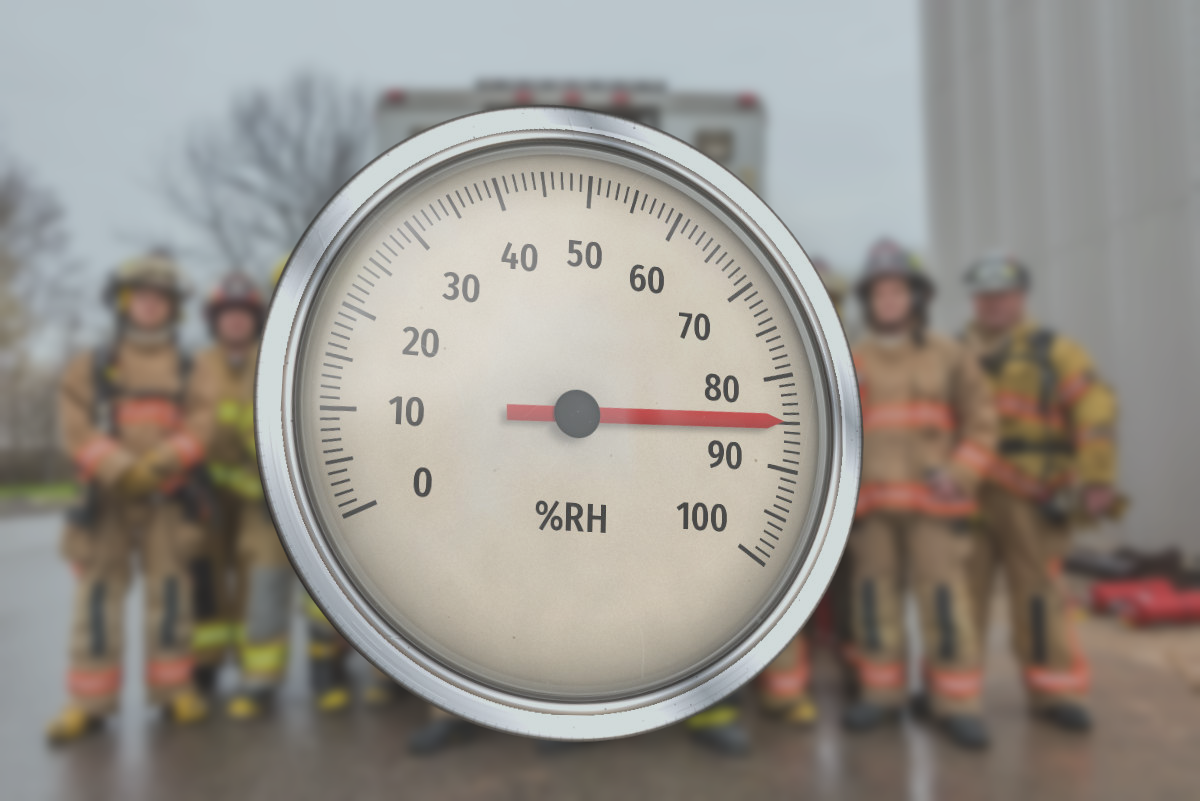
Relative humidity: 85%
